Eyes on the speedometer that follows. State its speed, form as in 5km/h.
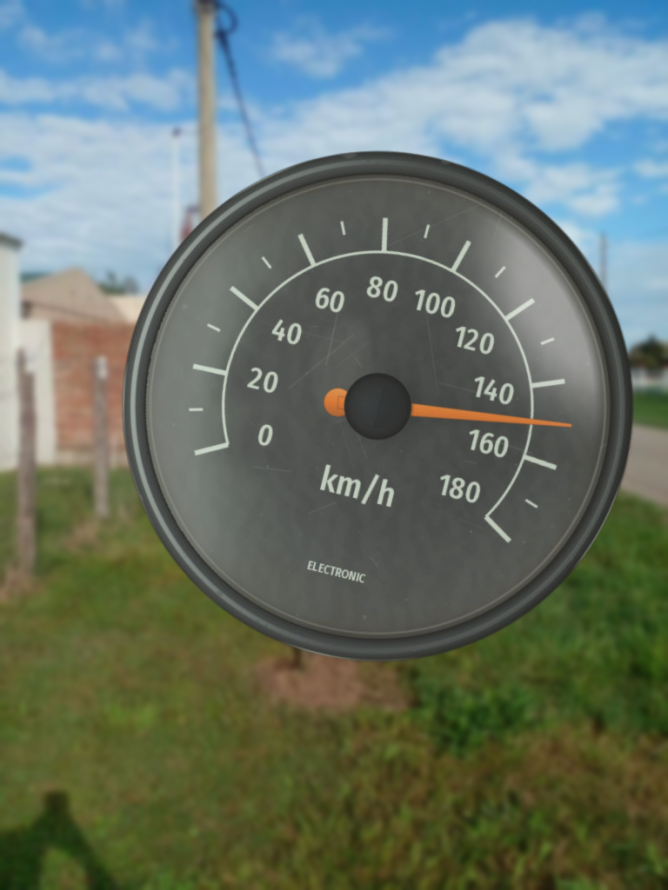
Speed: 150km/h
